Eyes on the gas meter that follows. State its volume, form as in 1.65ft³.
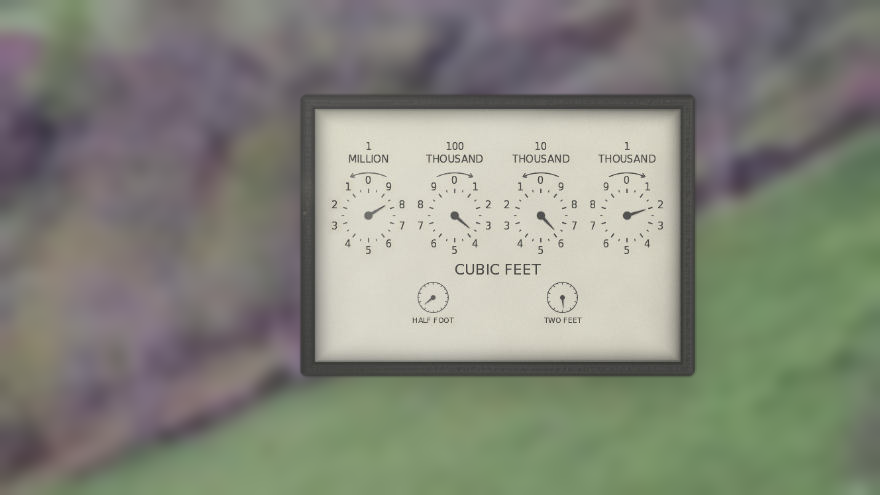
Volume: 836200ft³
